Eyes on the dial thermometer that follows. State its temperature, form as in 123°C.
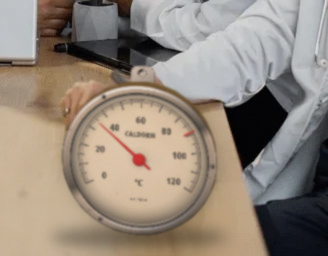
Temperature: 35°C
